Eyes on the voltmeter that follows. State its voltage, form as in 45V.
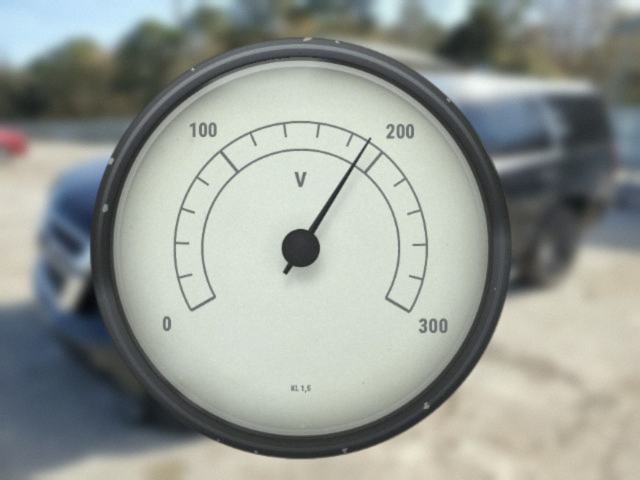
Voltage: 190V
